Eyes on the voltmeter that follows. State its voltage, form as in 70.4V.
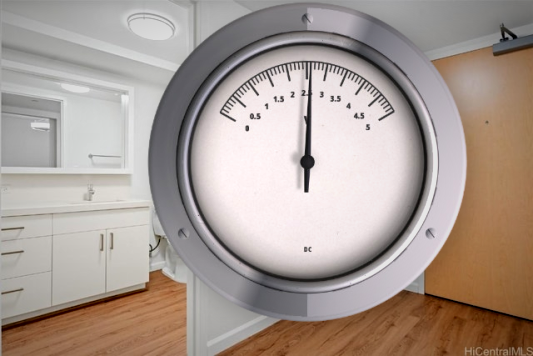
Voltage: 2.6V
